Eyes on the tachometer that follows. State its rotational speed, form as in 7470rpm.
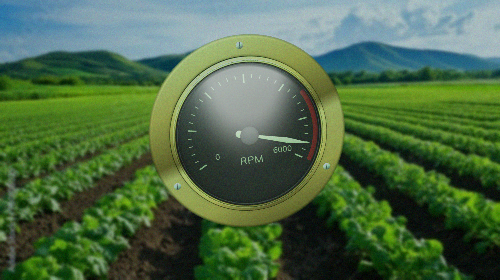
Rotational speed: 5600rpm
